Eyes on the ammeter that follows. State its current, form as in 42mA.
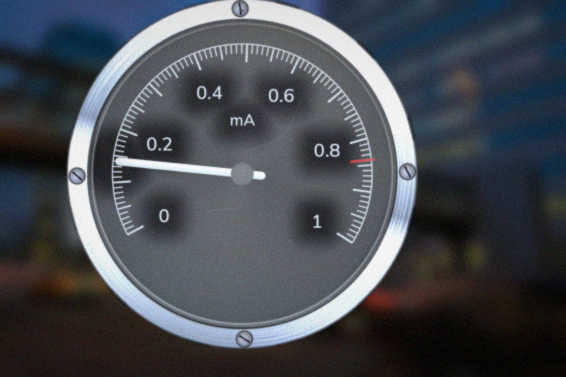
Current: 0.14mA
